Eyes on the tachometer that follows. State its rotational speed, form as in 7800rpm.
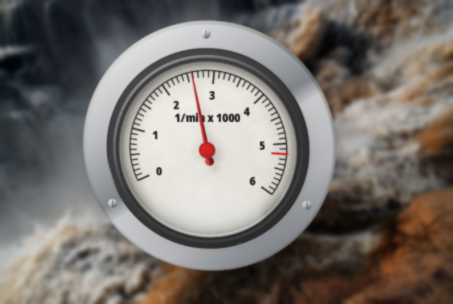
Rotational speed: 2600rpm
